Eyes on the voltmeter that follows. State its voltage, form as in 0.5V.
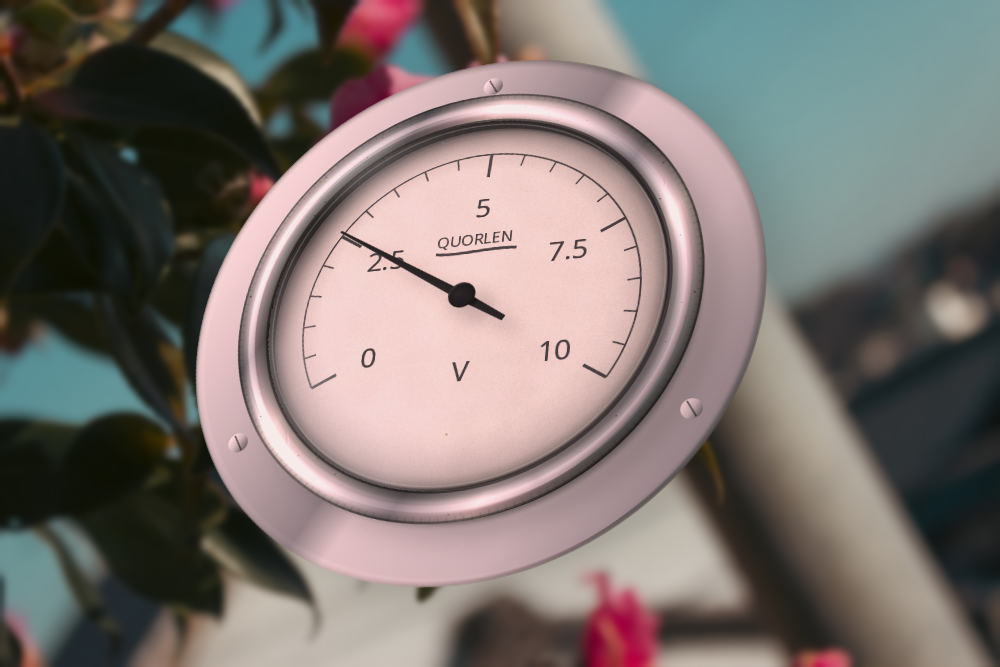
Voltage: 2.5V
